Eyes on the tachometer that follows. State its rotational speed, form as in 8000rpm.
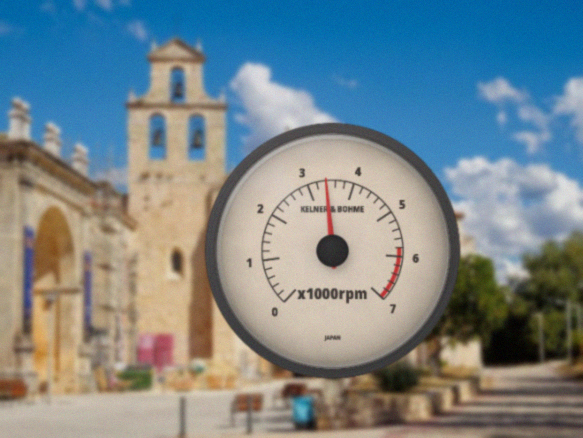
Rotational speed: 3400rpm
